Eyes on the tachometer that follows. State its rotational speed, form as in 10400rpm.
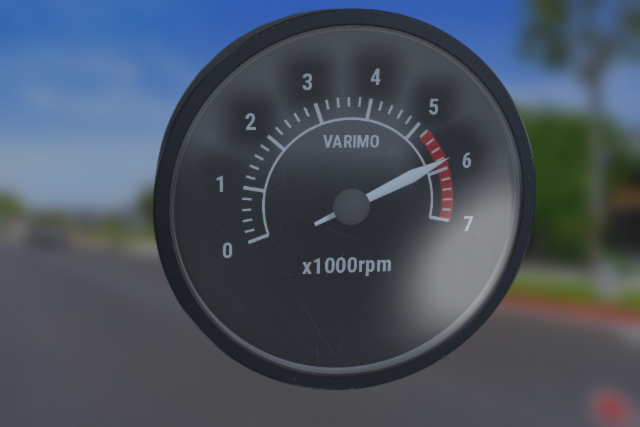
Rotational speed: 5800rpm
